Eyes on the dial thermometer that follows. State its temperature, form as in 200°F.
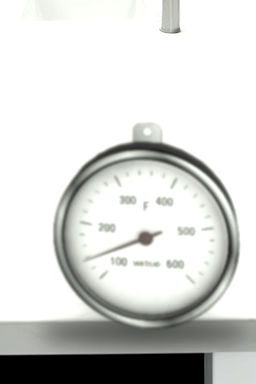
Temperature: 140°F
